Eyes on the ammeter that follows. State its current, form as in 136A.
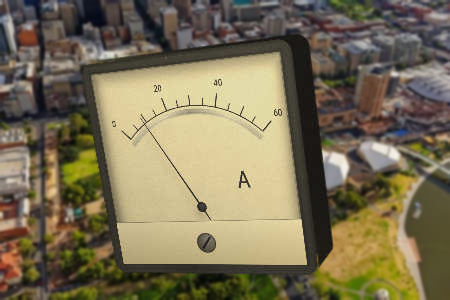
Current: 10A
